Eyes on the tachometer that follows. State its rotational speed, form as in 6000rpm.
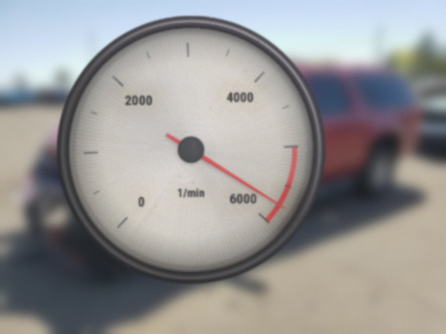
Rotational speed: 5750rpm
